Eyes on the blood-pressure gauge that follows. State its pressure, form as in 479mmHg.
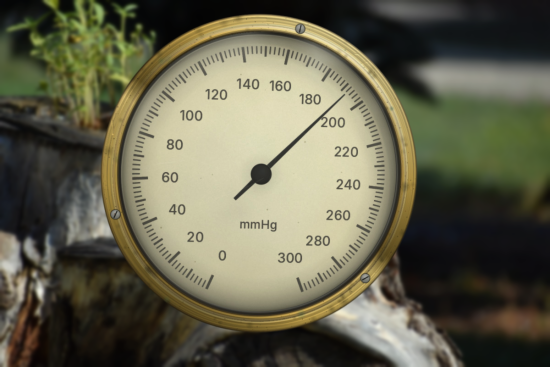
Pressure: 192mmHg
